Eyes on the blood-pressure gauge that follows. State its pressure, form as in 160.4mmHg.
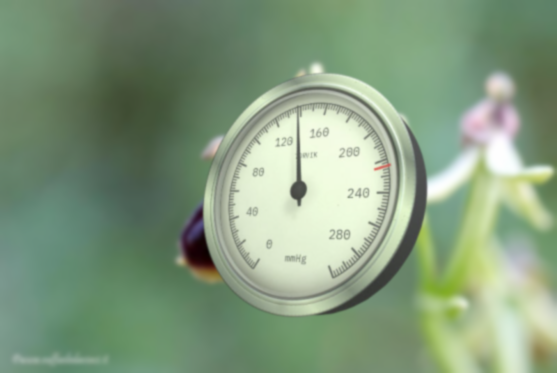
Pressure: 140mmHg
